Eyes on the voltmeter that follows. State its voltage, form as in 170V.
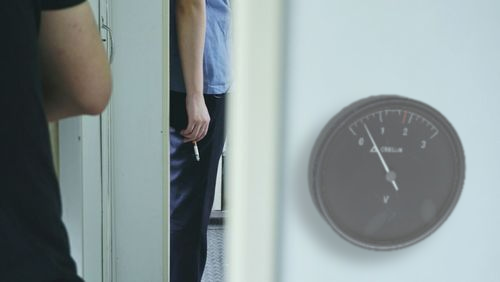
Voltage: 0.4V
